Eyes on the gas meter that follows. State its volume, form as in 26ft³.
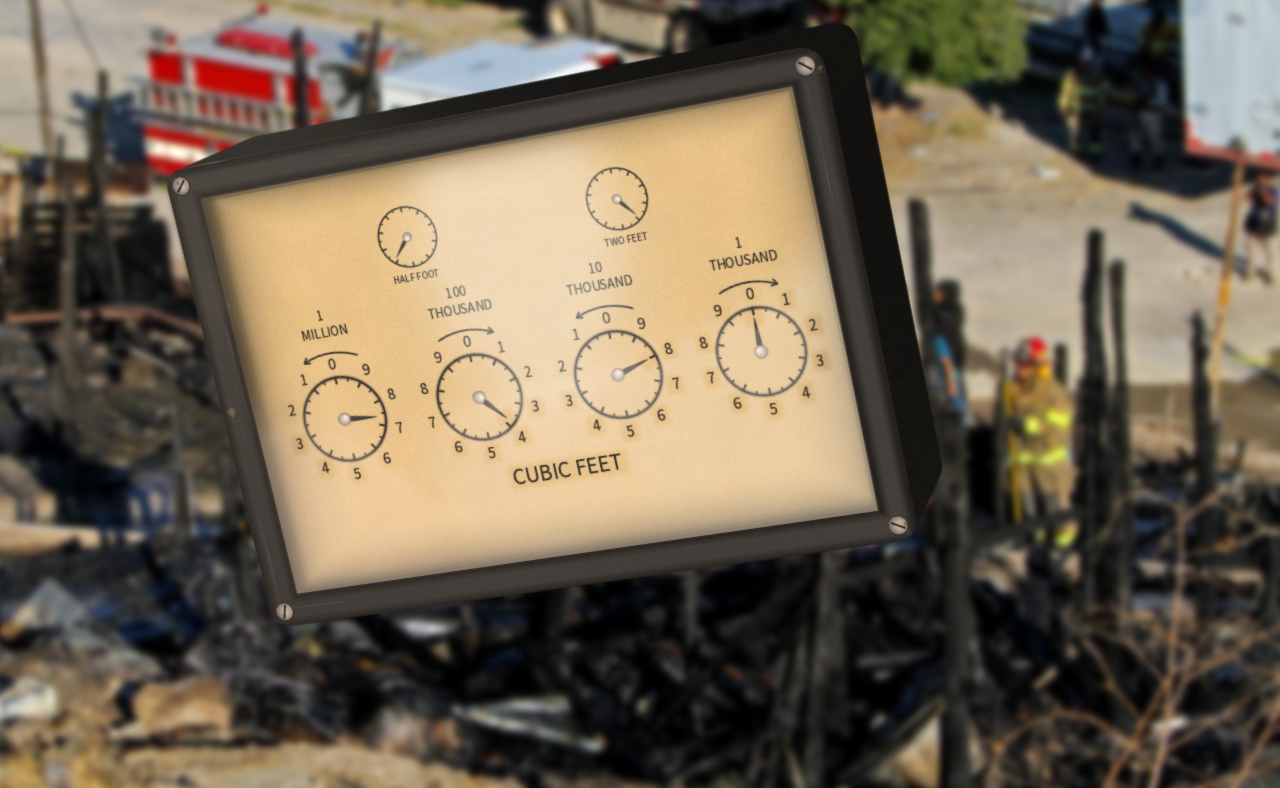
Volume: 738000ft³
